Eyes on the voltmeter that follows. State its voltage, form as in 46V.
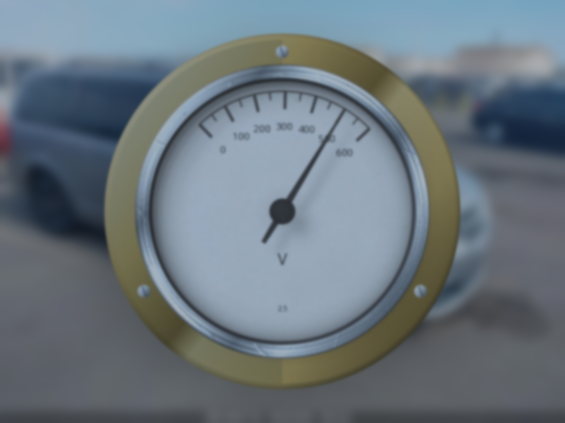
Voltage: 500V
